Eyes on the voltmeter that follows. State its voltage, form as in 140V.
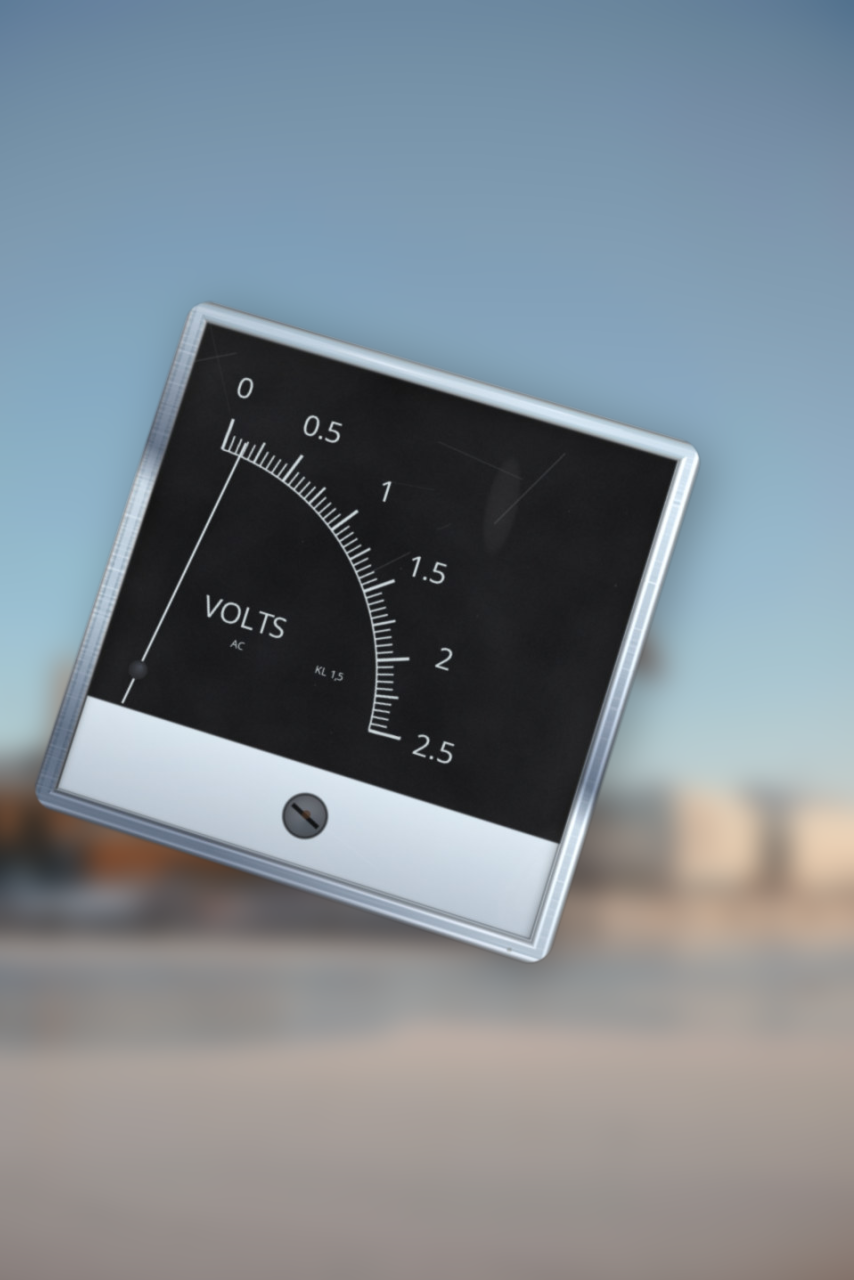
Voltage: 0.15V
